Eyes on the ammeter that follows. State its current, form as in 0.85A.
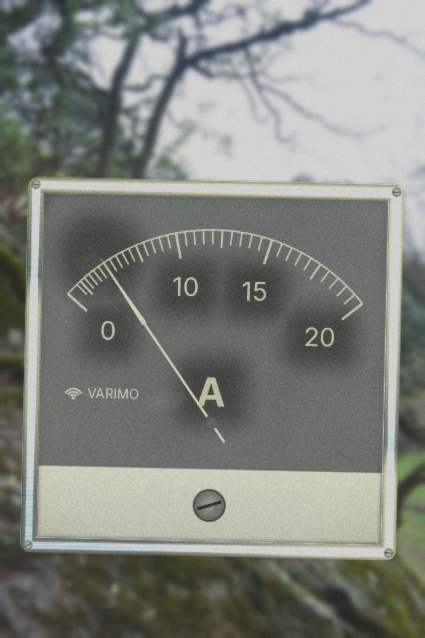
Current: 5A
